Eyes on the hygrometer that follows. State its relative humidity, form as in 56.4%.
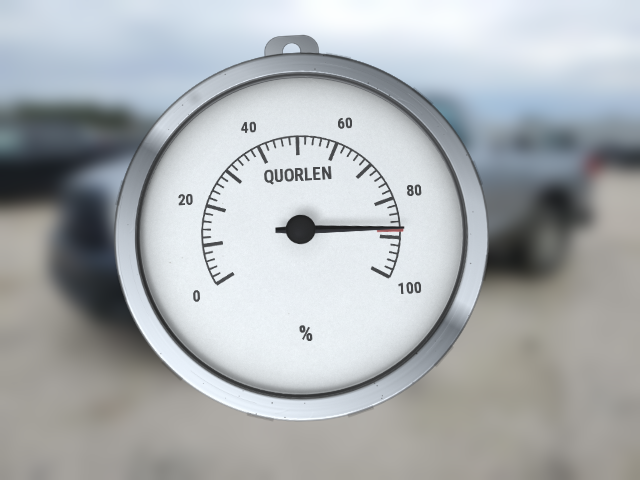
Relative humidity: 88%
